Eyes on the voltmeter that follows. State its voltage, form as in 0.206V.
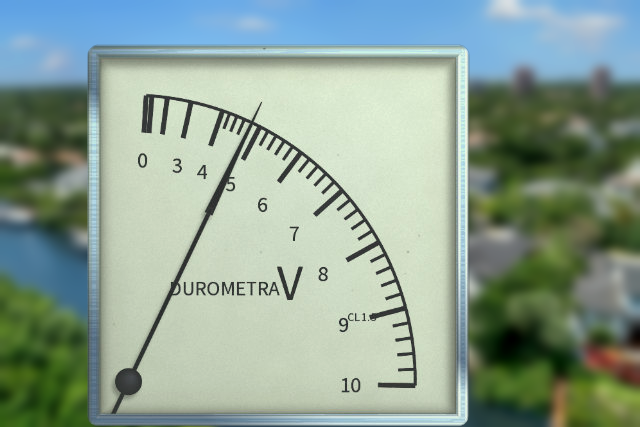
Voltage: 4.8V
